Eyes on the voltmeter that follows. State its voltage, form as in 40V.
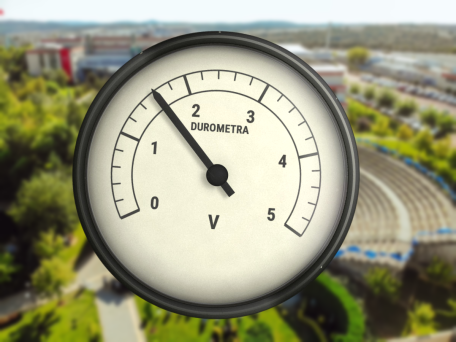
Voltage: 1.6V
